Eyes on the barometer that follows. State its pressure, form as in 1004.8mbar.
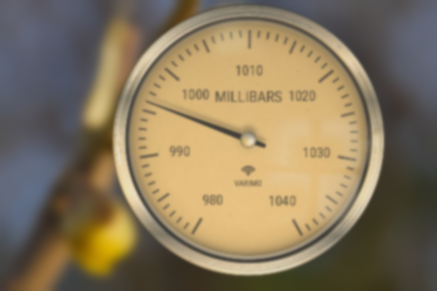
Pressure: 996mbar
